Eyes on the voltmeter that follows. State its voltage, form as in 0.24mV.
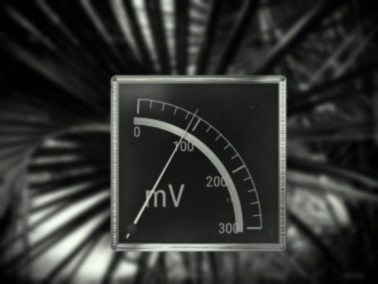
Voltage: 90mV
